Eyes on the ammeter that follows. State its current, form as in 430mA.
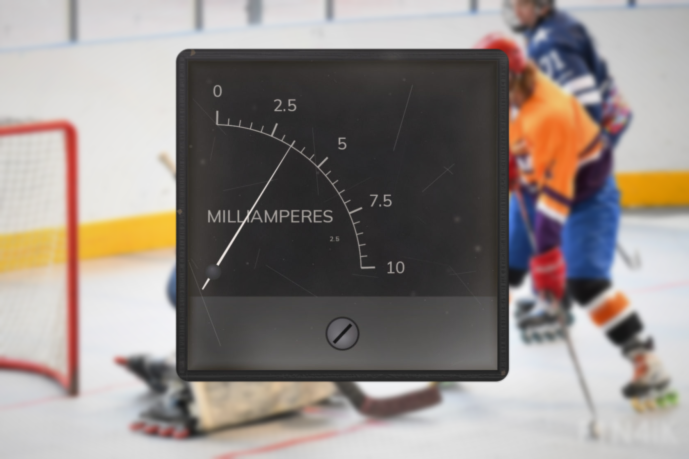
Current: 3.5mA
